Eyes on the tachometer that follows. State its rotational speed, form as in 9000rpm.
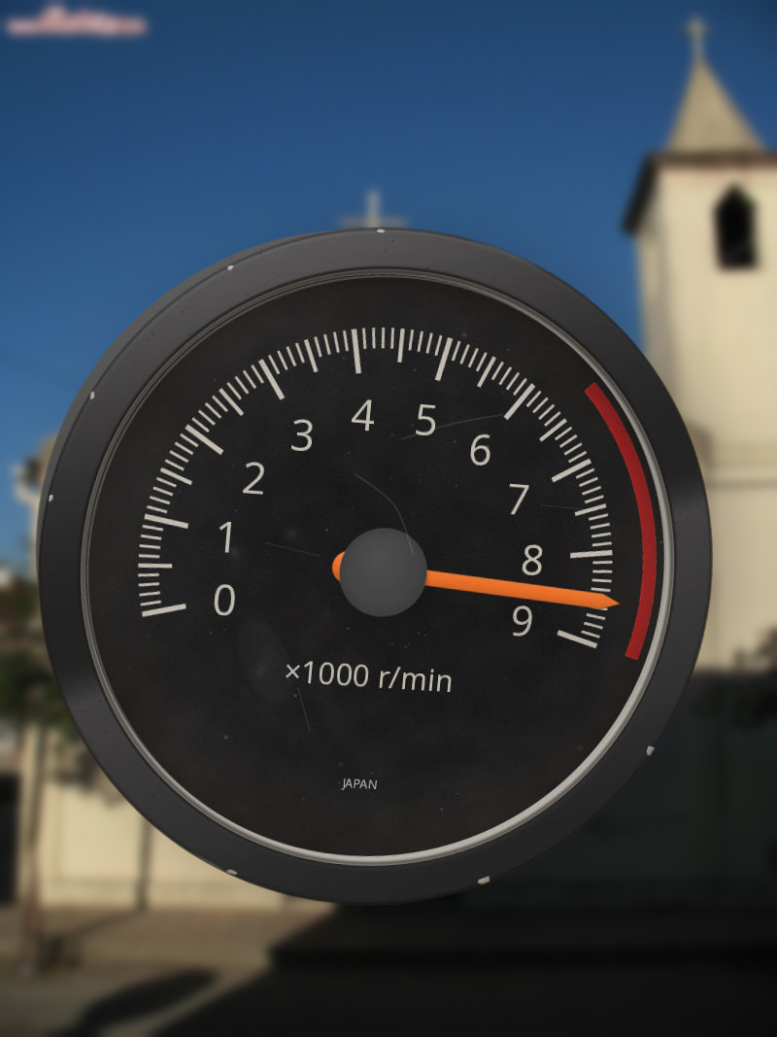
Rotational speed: 8500rpm
